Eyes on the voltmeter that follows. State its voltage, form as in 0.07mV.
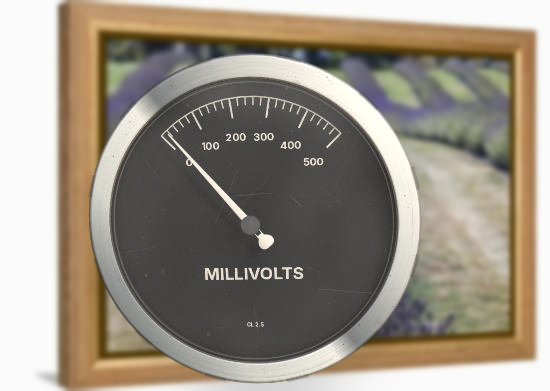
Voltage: 20mV
